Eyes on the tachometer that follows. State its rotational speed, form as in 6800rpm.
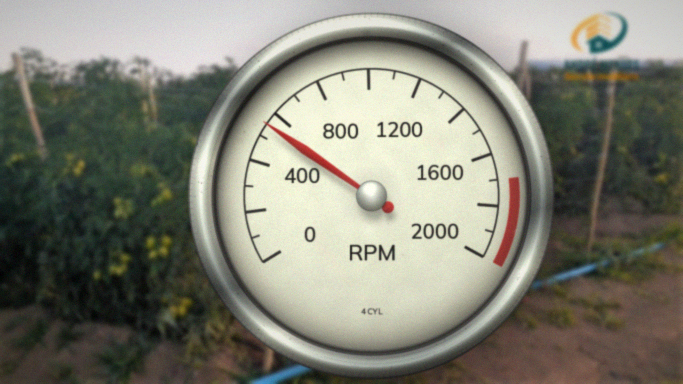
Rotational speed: 550rpm
